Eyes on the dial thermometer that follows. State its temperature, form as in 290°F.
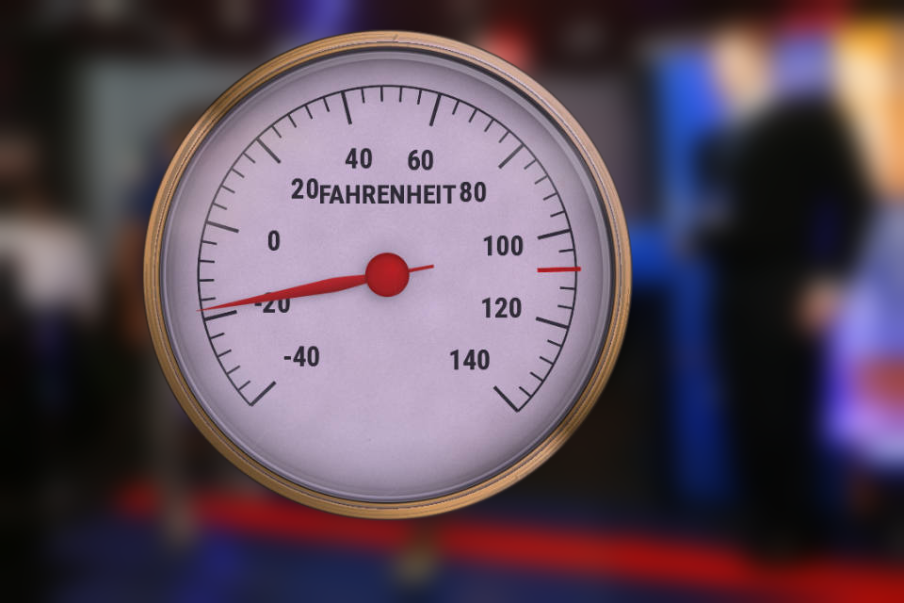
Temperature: -18°F
